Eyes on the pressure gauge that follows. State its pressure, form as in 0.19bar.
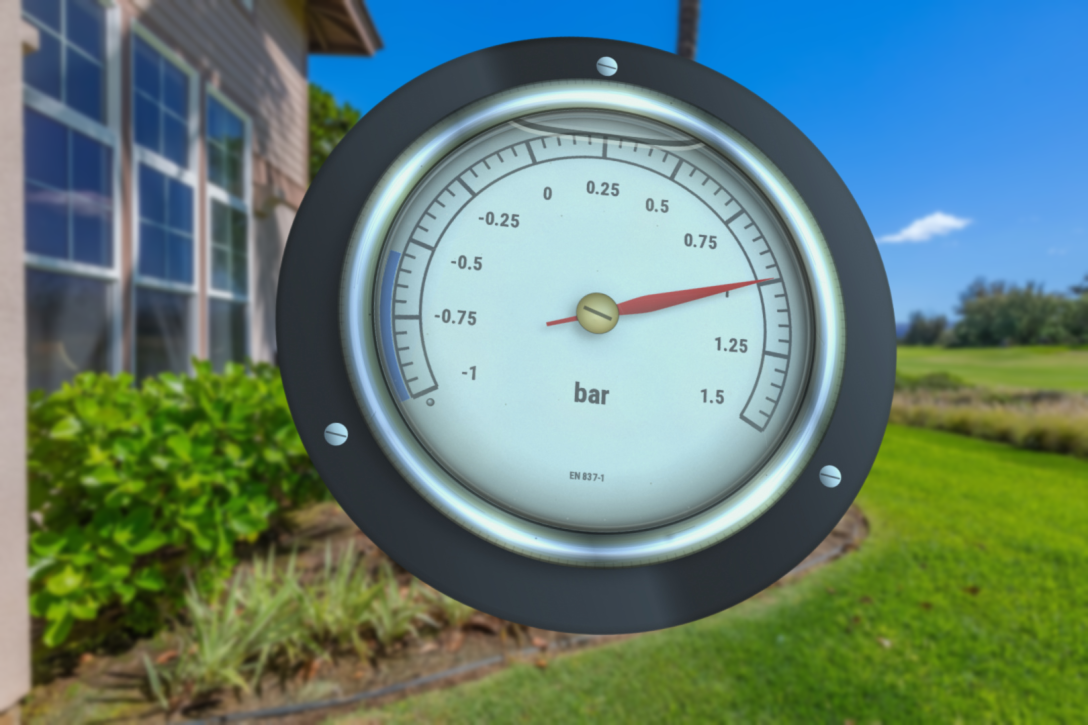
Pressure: 1bar
